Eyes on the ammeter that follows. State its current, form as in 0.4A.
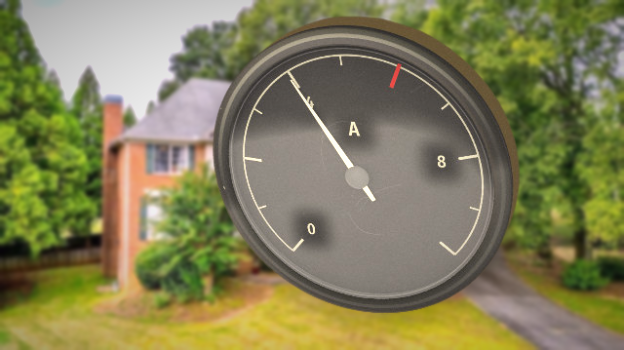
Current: 4A
